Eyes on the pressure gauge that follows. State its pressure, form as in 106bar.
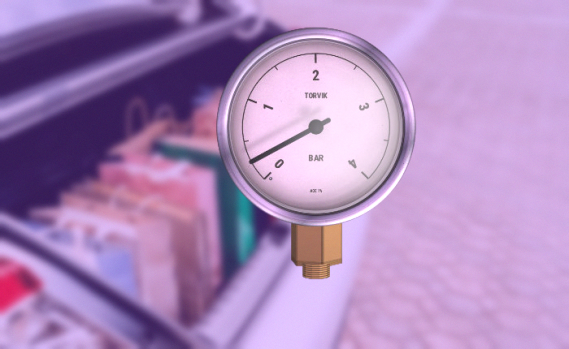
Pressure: 0.25bar
